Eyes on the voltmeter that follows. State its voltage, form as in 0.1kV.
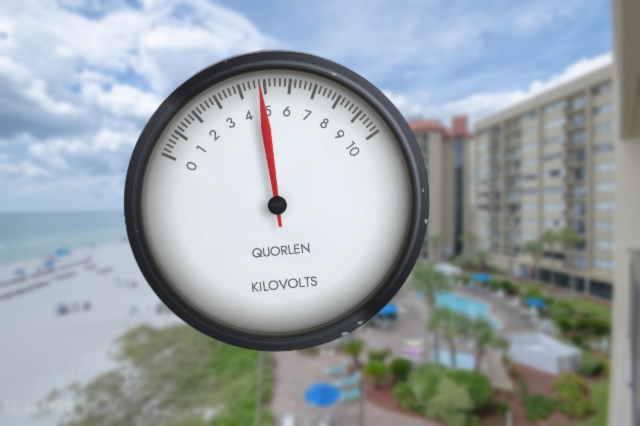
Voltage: 4.8kV
